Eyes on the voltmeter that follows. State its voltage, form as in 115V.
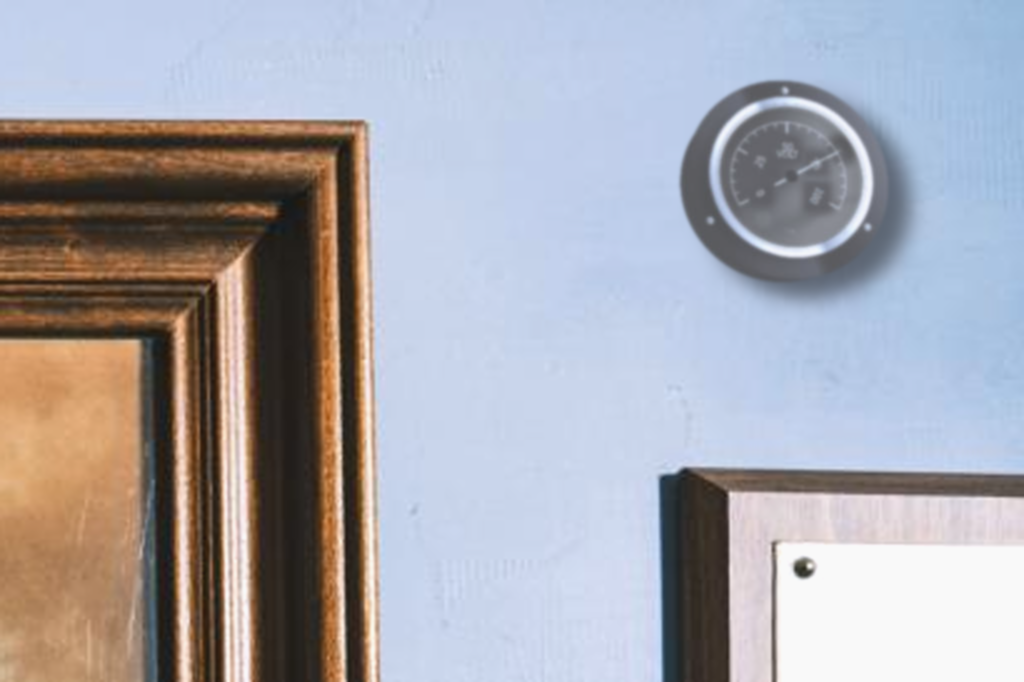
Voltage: 75V
